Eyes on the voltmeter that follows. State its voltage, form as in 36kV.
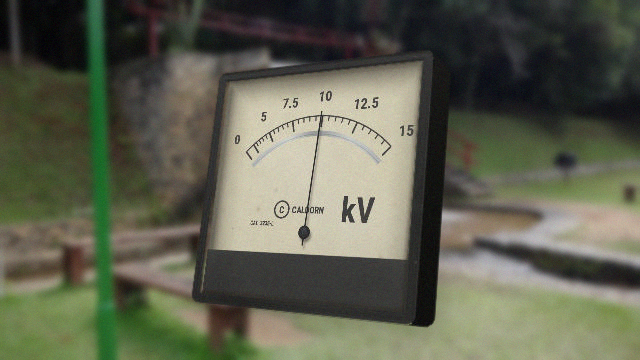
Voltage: 10kV
